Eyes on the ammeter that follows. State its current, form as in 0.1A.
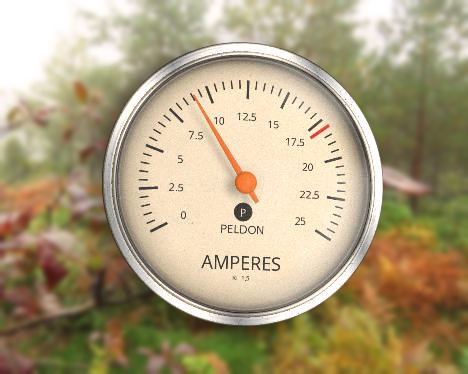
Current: 9A
